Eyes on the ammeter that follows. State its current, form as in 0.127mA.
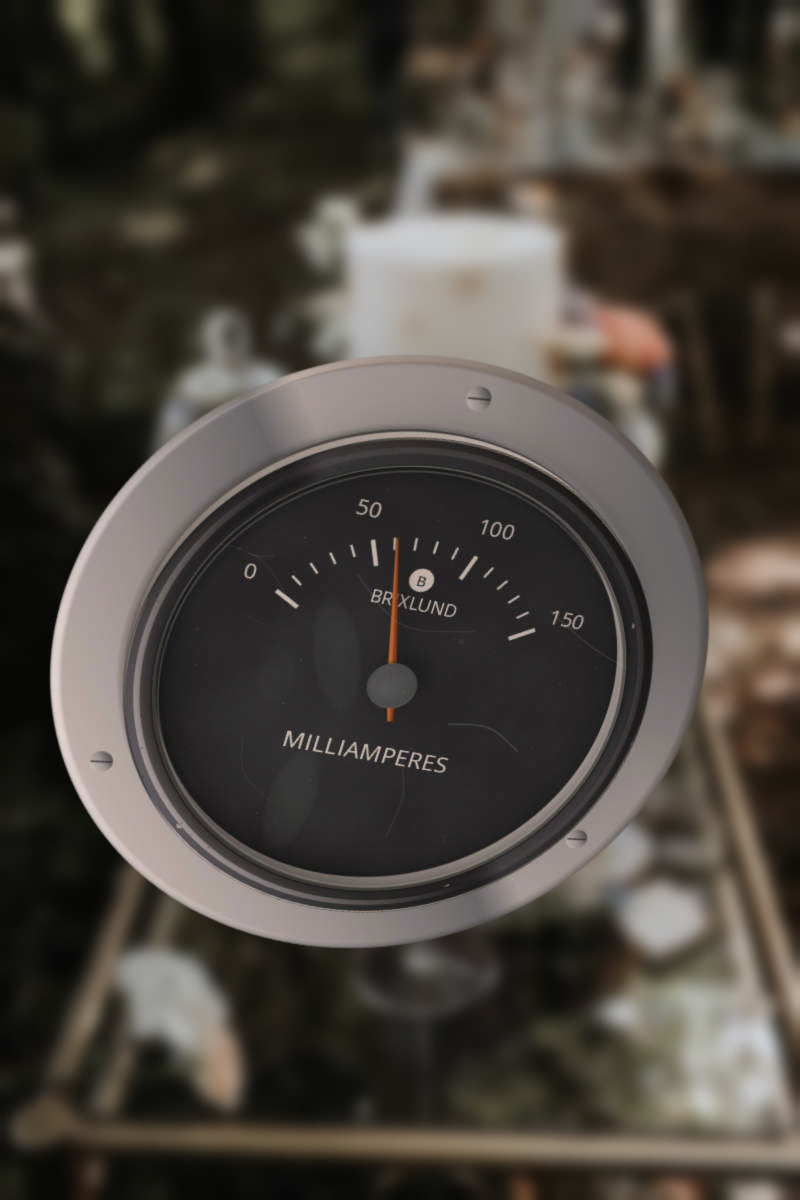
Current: 60mA
